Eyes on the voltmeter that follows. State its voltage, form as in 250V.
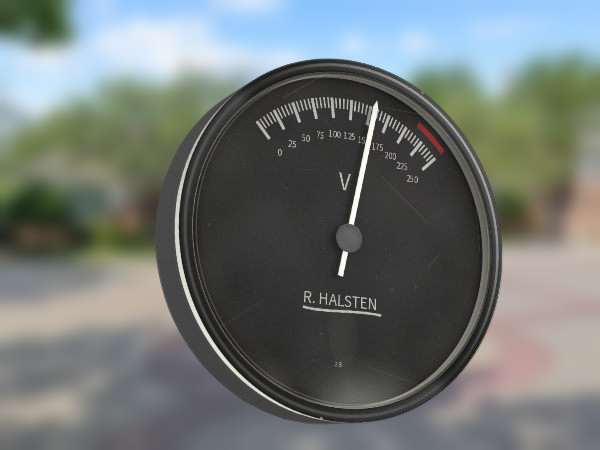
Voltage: 150V
